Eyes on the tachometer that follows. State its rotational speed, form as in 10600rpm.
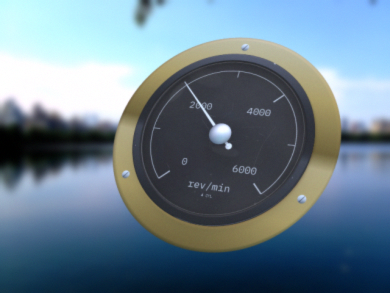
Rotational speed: 2000rpm
